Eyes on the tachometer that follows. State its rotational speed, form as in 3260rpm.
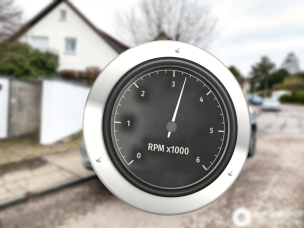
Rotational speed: 3300rpm
